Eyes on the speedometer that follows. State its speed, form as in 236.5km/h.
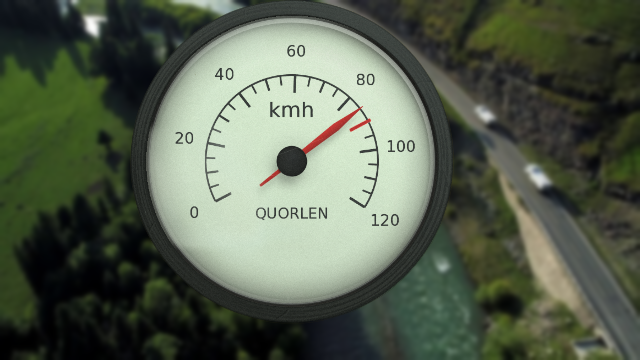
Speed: 85km/h
